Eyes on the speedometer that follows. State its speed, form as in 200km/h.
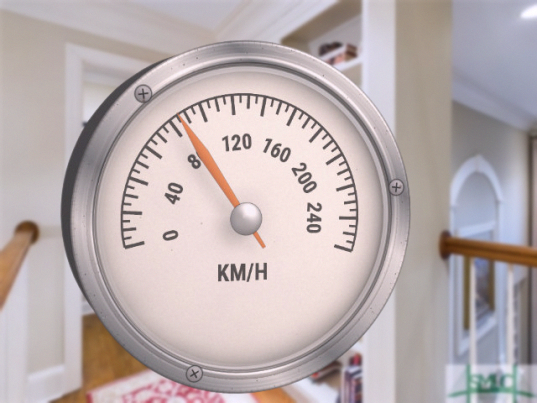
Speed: 85km/h
